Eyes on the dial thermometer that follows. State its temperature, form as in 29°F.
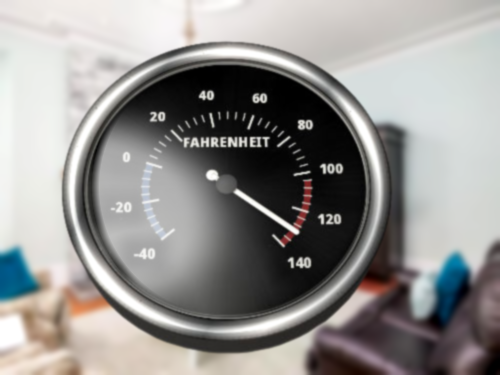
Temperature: 132°F
